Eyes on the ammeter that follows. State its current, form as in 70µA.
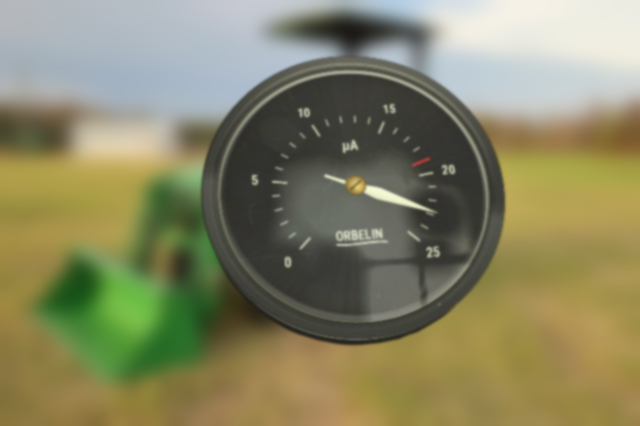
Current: 23µA
